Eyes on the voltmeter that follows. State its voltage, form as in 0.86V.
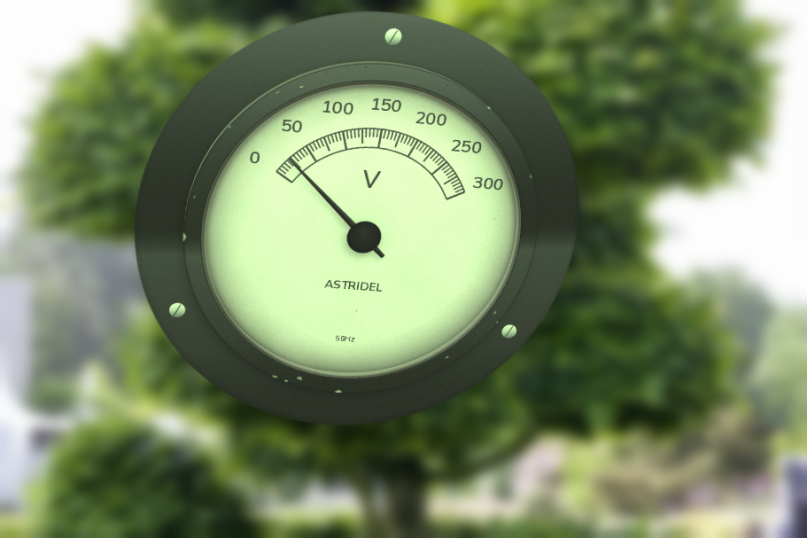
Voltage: 25V
